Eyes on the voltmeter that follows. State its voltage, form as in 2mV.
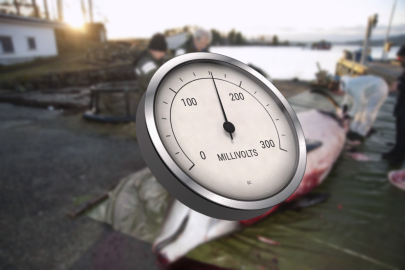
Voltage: 160mV
